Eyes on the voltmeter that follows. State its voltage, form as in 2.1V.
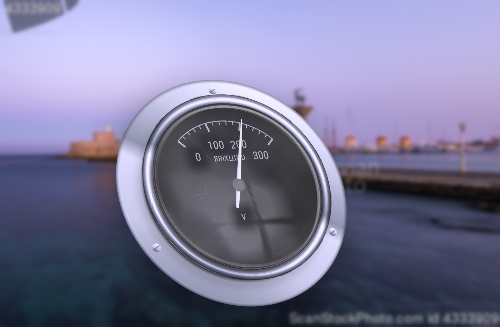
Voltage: 200V
